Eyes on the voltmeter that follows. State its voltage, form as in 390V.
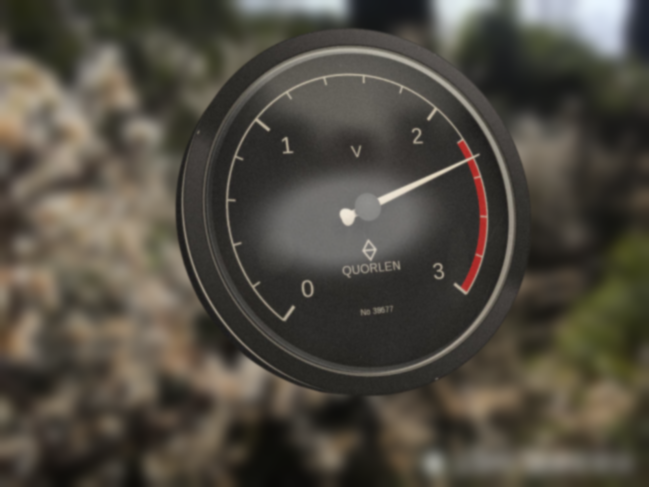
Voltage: 2.3V
